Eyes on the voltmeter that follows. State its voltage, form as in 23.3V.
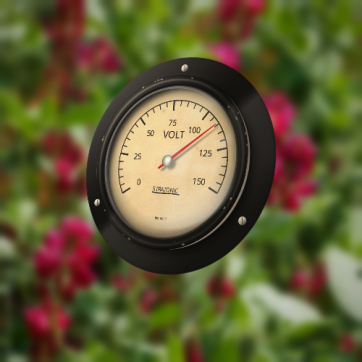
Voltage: 110V
